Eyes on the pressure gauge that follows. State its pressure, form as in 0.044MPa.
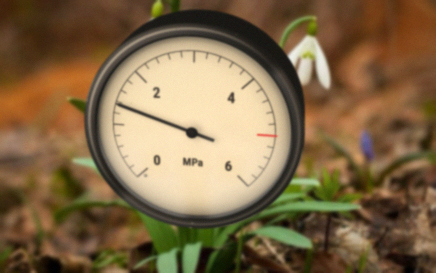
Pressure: 1.4MPa
